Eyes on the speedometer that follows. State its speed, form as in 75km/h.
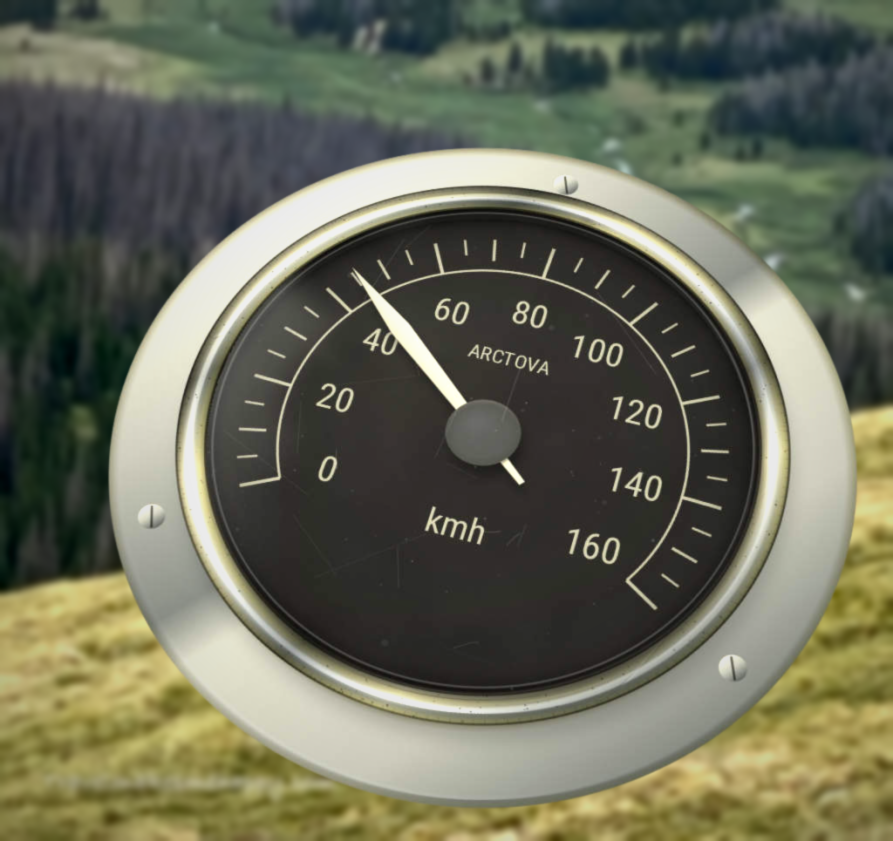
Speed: 45km/h
